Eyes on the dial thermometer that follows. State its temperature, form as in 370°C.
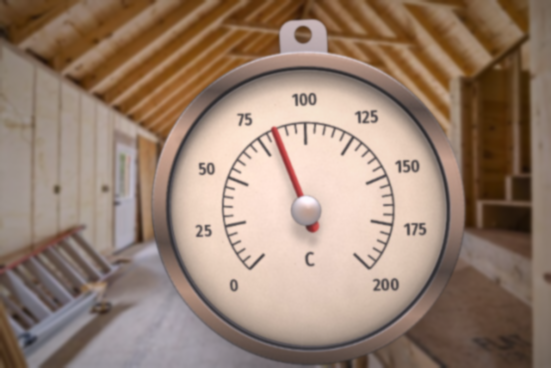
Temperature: 85°C
